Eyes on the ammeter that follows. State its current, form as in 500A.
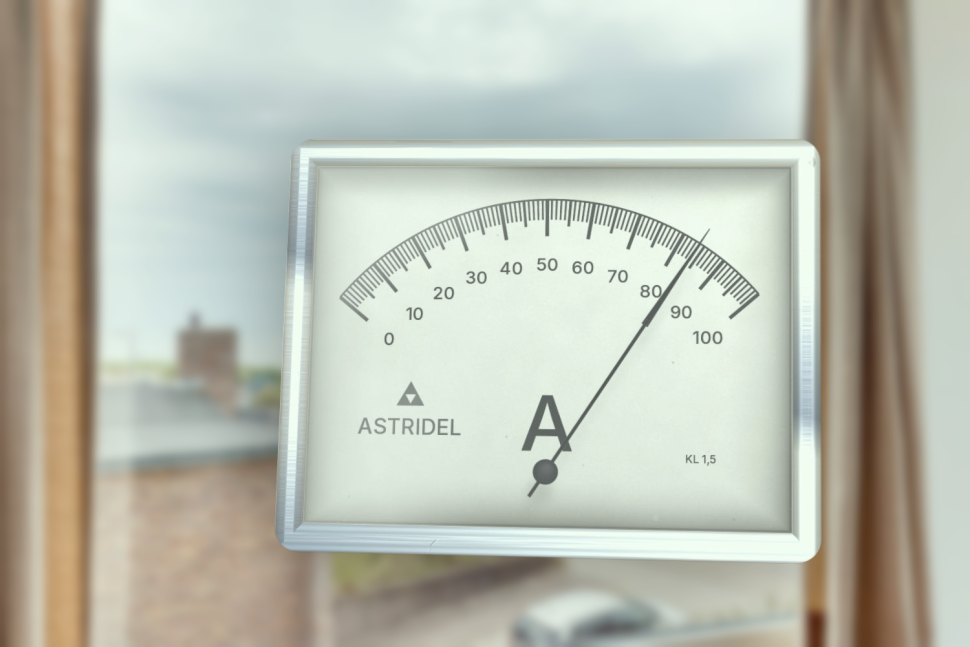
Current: 84A
